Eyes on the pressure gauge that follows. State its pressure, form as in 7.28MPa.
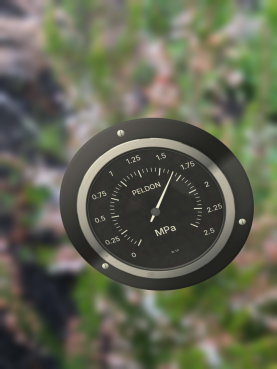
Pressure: 1.65MPa
